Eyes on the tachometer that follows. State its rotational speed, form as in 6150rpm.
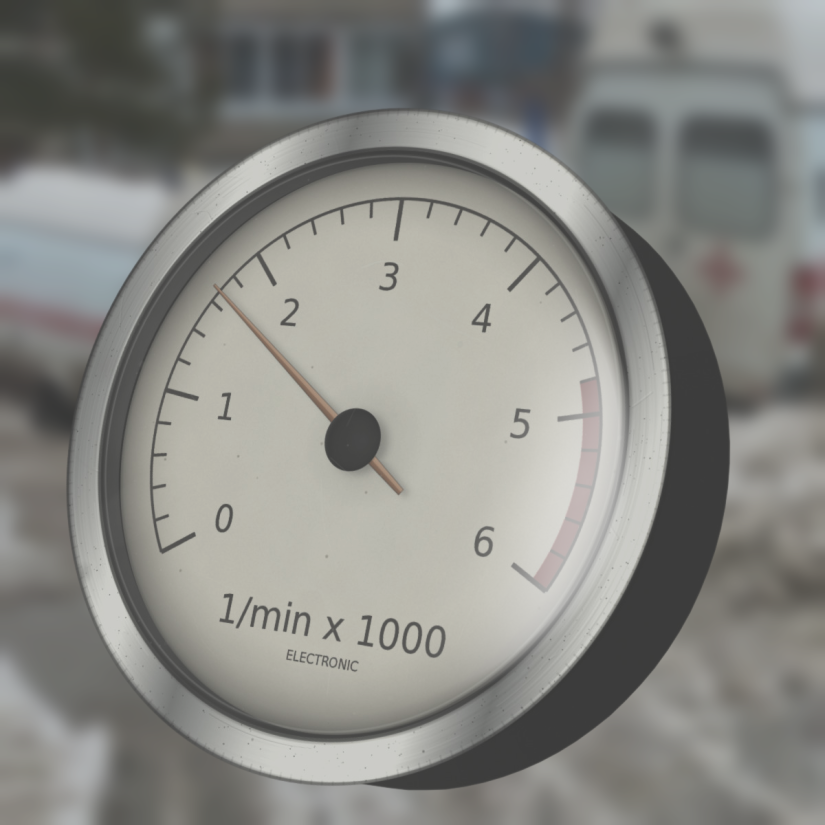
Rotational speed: 1700rpm
